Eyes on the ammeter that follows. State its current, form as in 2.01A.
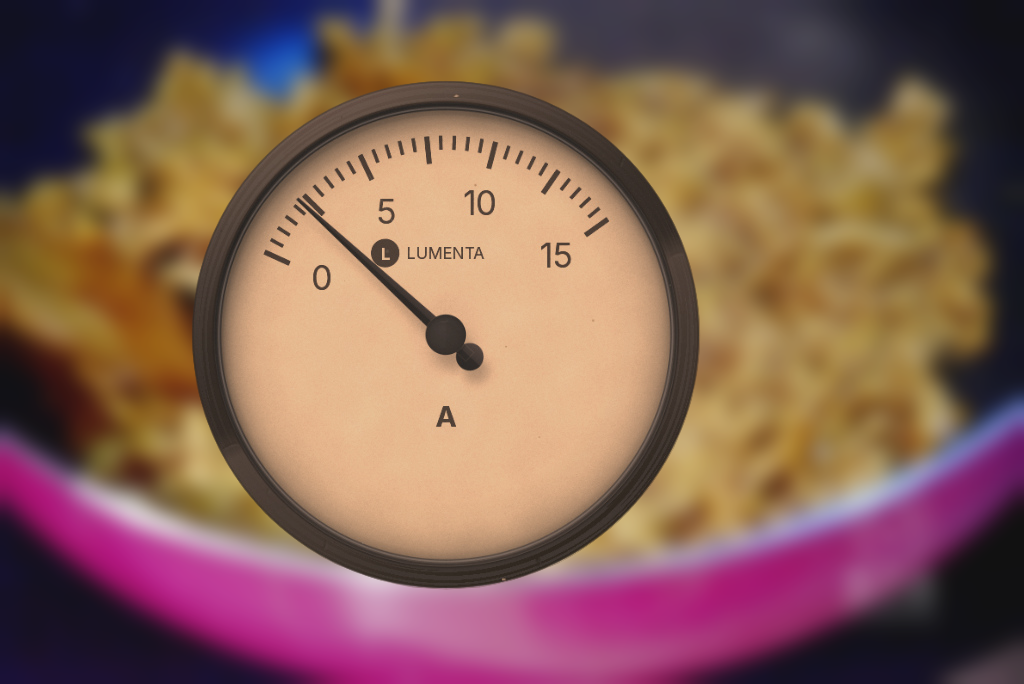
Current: 2.25A
